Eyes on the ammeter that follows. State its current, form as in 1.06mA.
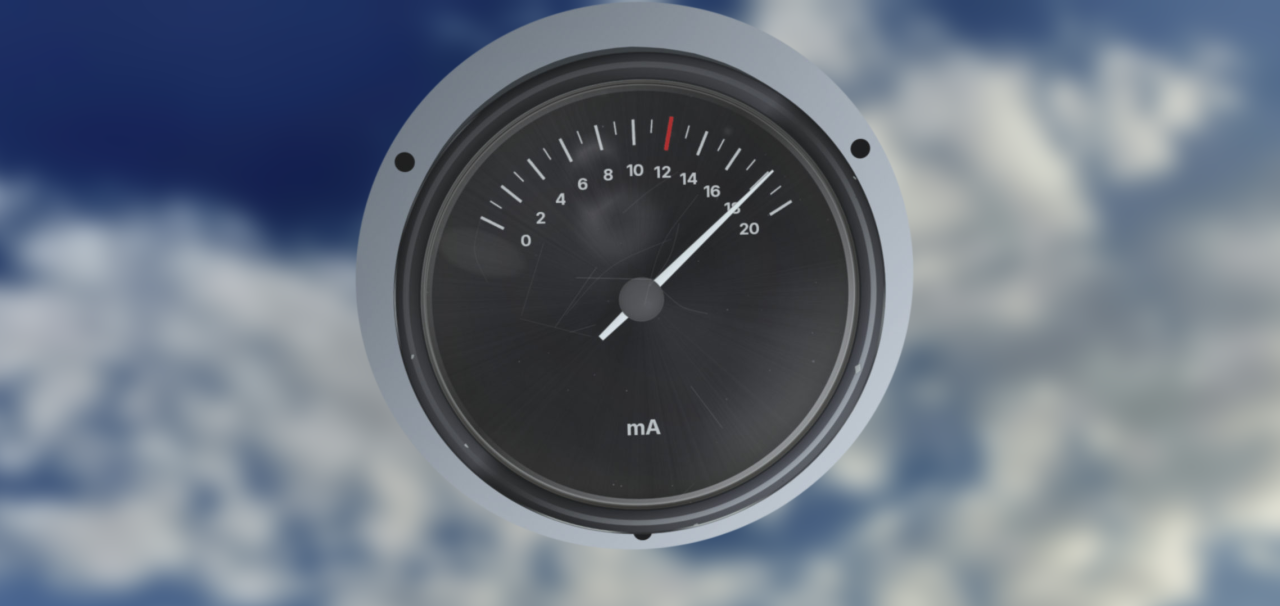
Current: 18mA
